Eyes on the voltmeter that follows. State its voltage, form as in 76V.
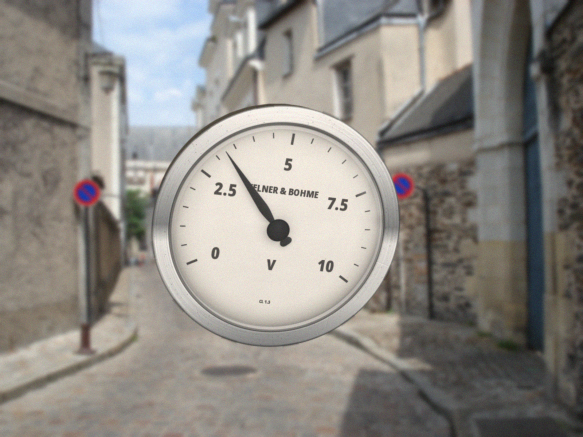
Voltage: 3.25V
